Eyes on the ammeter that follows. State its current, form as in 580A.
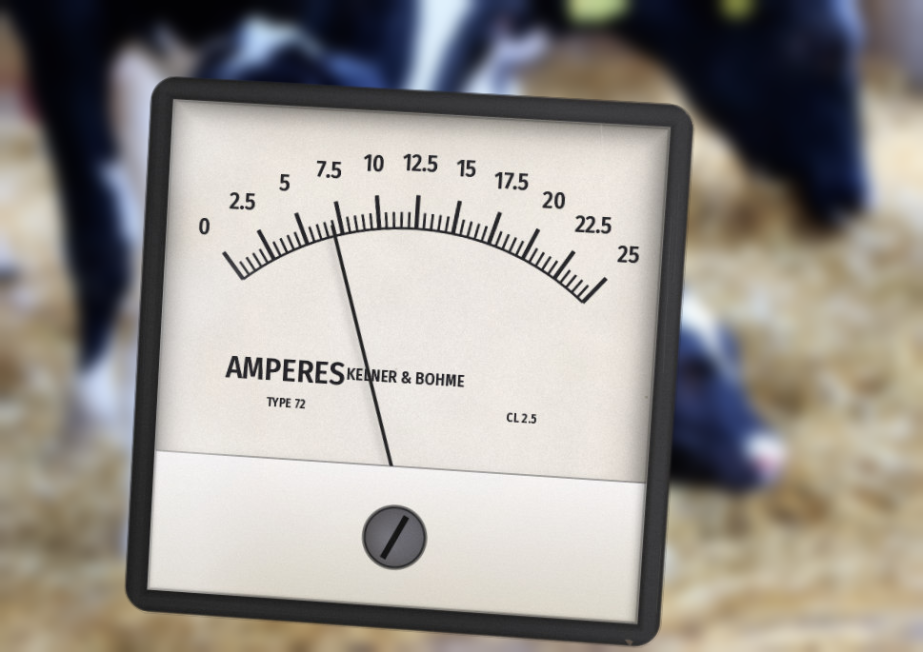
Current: 7A
